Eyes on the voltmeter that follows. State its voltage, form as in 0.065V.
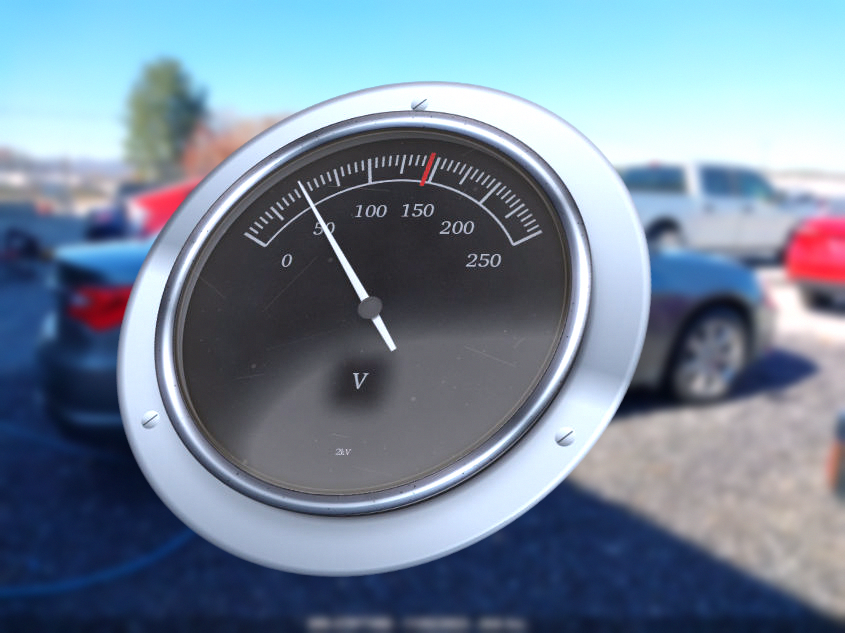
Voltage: 50V
